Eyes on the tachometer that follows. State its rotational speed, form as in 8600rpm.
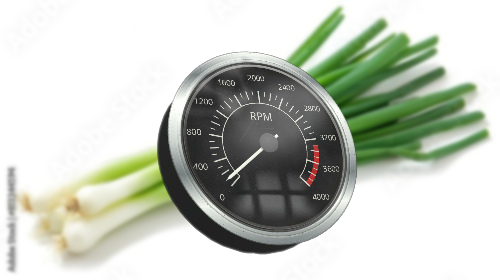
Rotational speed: 100rpm
